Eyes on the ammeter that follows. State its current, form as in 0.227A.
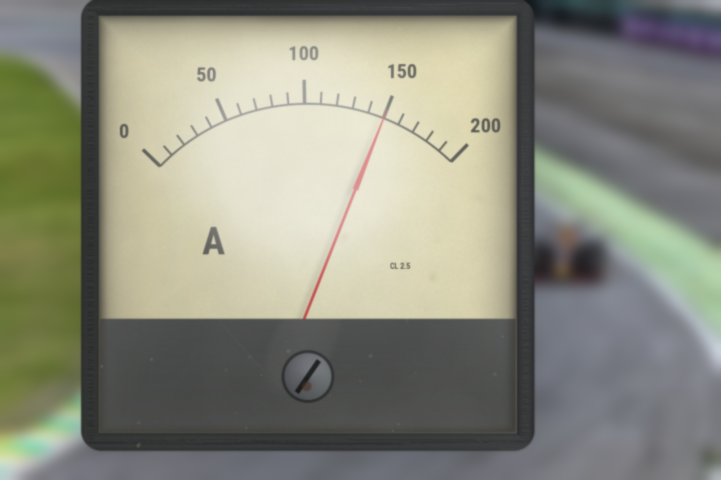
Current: 150A
